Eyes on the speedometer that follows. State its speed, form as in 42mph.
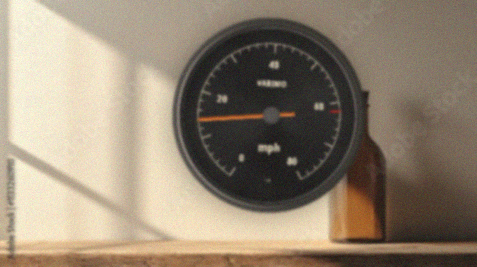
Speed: 14mph
